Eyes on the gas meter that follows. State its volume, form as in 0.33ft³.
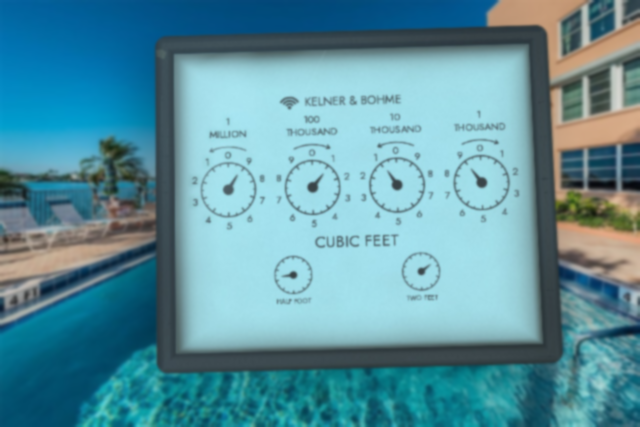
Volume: 910900ft³
